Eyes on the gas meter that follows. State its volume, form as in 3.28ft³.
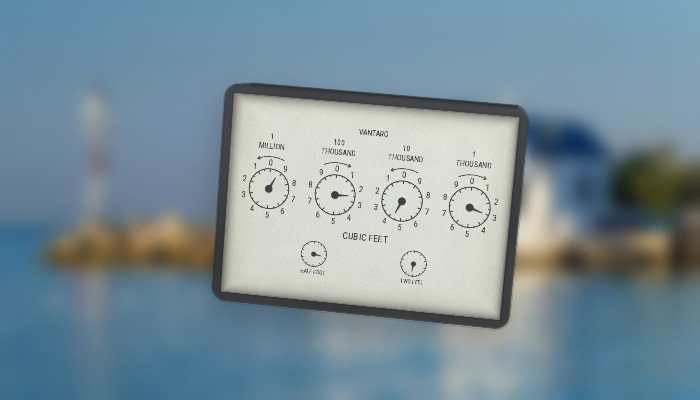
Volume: 924300ft³
